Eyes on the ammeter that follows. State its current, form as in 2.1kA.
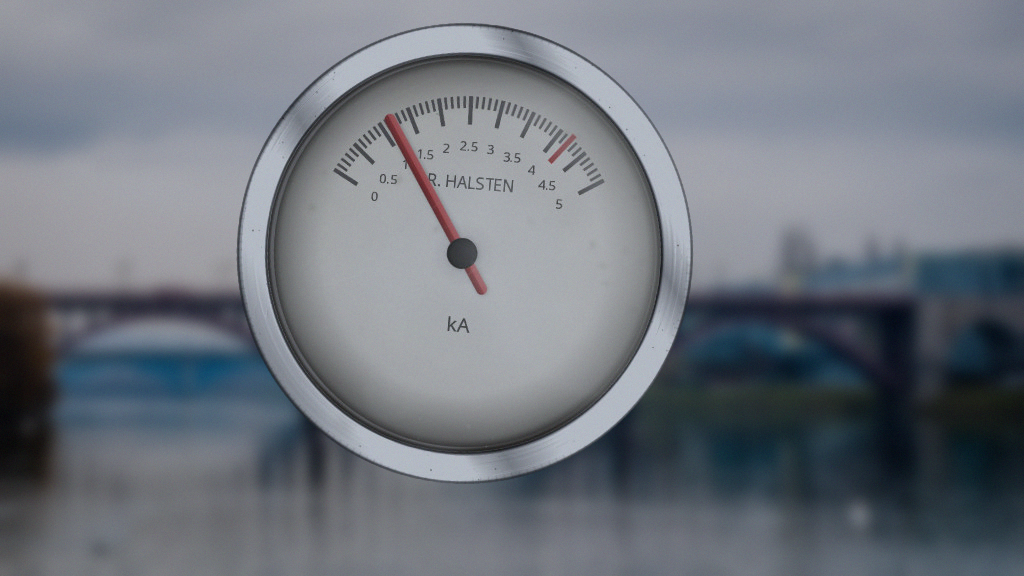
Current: 1.2kA
